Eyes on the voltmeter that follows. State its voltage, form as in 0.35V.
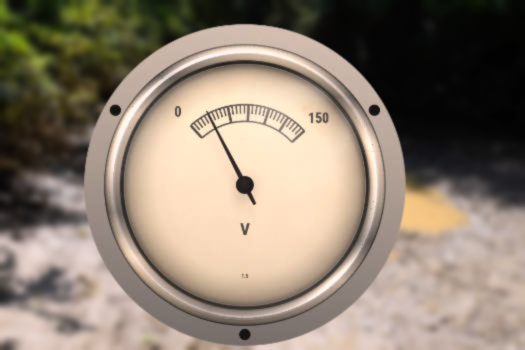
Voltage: 25V
